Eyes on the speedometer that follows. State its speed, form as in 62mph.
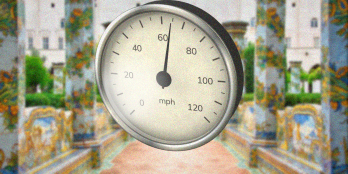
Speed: 65mph
